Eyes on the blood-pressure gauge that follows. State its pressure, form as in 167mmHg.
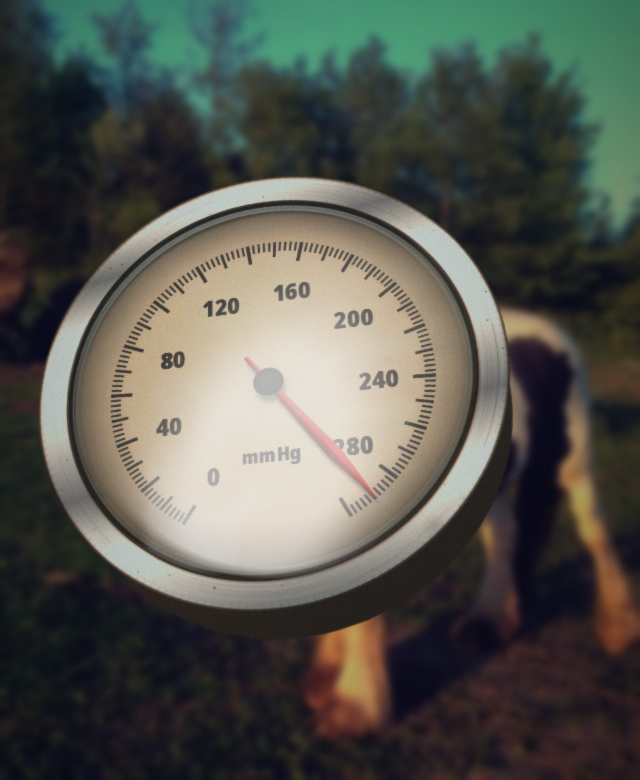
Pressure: 290mmHg
